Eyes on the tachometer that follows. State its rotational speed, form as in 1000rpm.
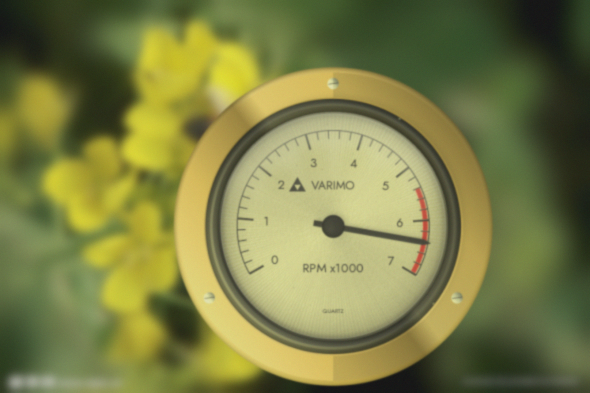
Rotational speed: 6400rpm
